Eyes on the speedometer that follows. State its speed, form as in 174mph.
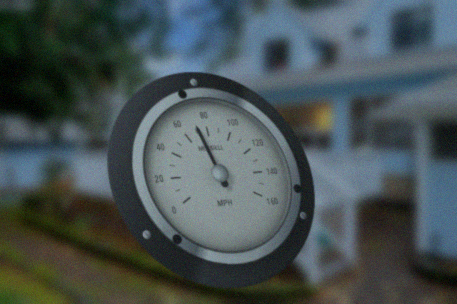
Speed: 70mph
